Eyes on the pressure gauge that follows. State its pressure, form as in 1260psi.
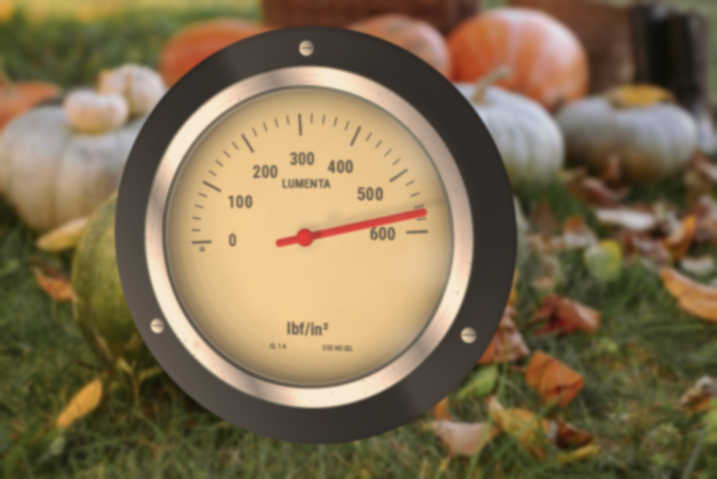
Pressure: 570psi
